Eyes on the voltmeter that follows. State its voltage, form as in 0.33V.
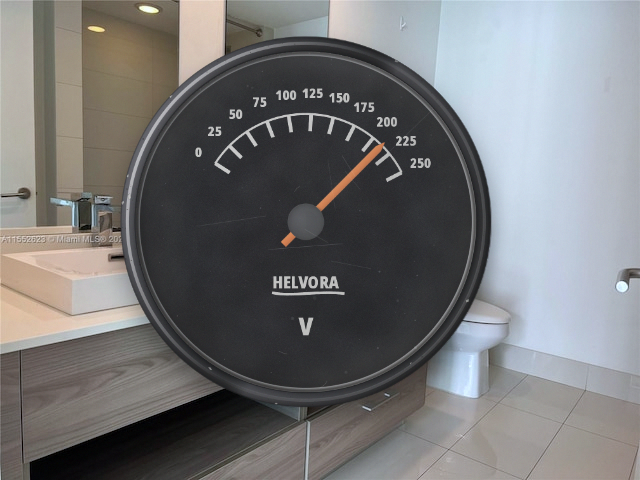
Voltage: 212.5V
